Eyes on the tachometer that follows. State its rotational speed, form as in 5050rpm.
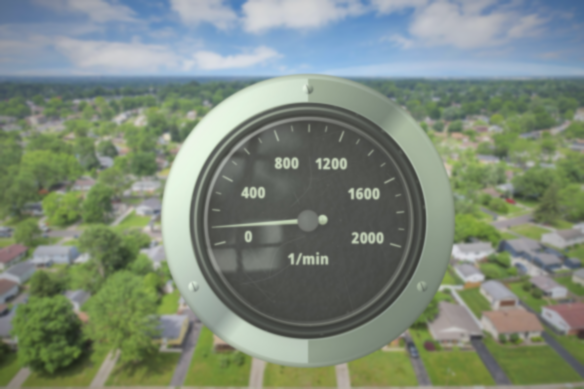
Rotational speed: 100rpm
